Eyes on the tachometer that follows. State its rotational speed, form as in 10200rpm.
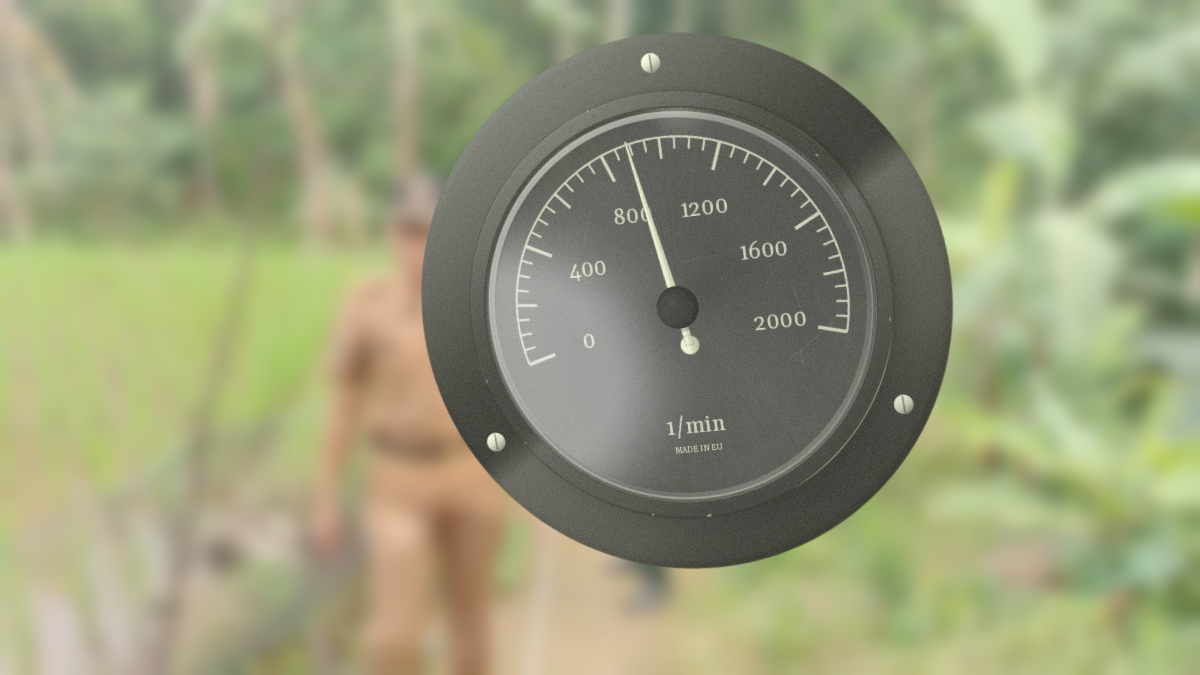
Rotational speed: 900rpm
